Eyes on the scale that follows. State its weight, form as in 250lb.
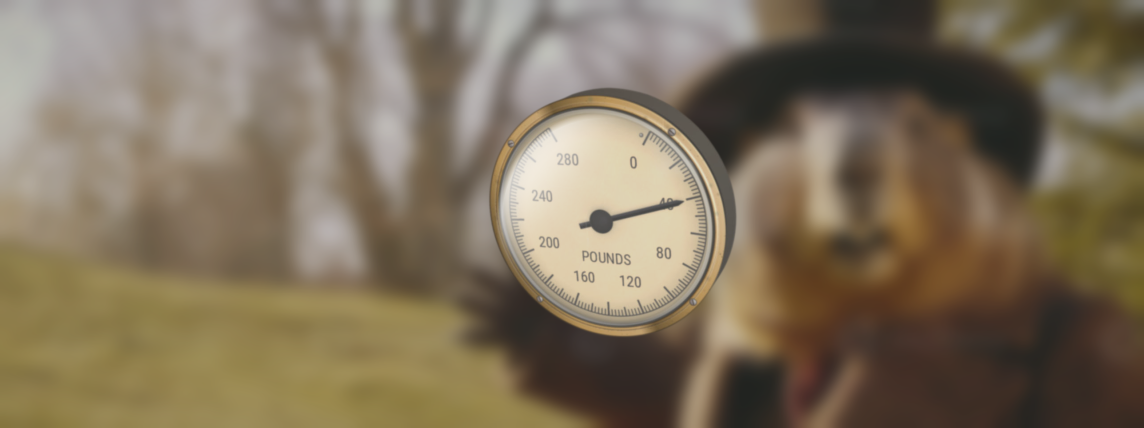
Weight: 40lb
